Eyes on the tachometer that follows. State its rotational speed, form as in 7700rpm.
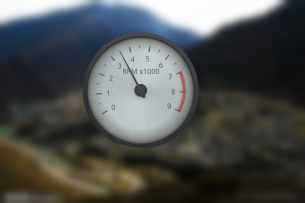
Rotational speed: 3500rpm
